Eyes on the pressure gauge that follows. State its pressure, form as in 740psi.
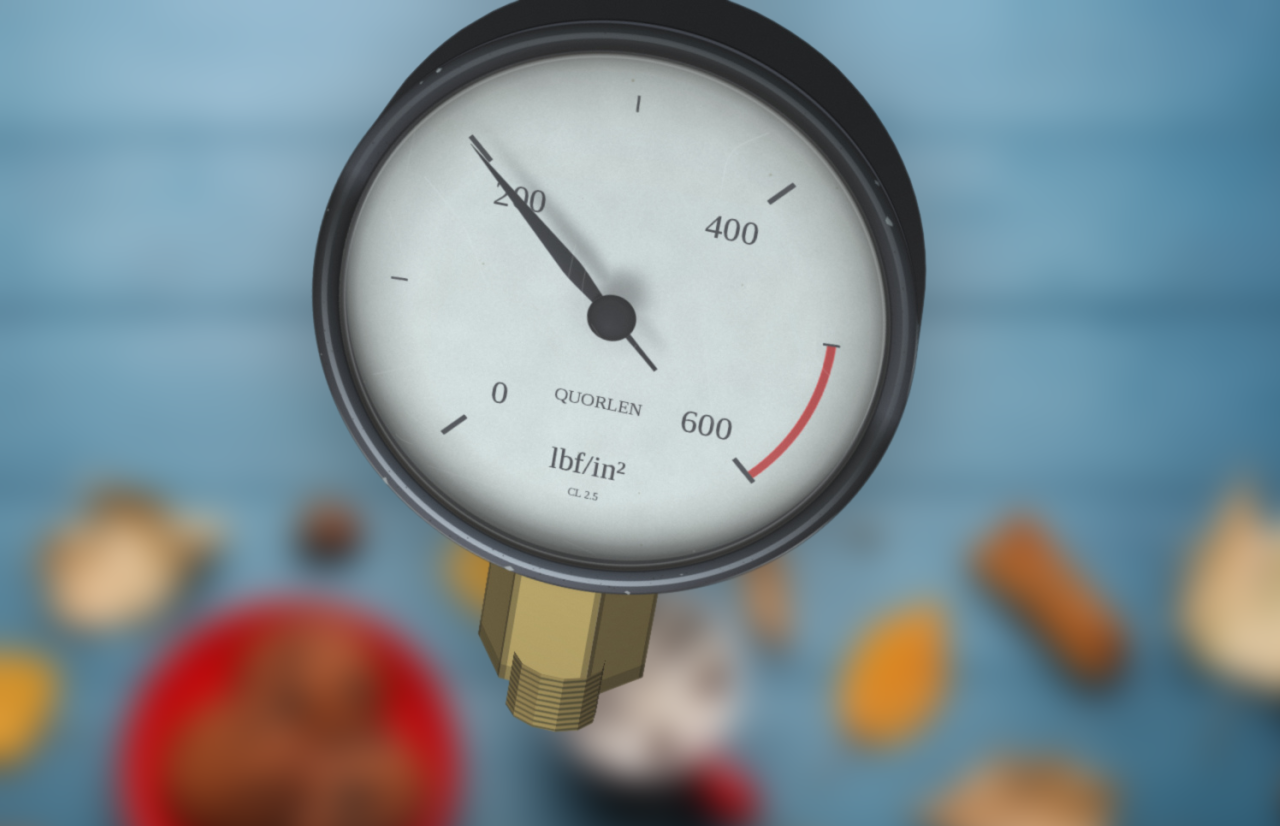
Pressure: 200psi
